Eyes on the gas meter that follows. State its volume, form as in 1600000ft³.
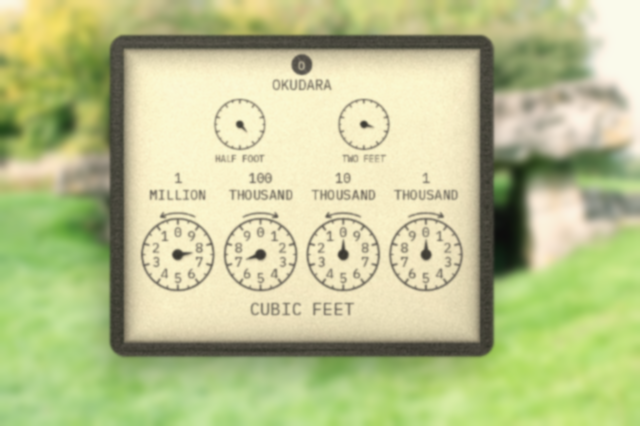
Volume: 770000ft³
